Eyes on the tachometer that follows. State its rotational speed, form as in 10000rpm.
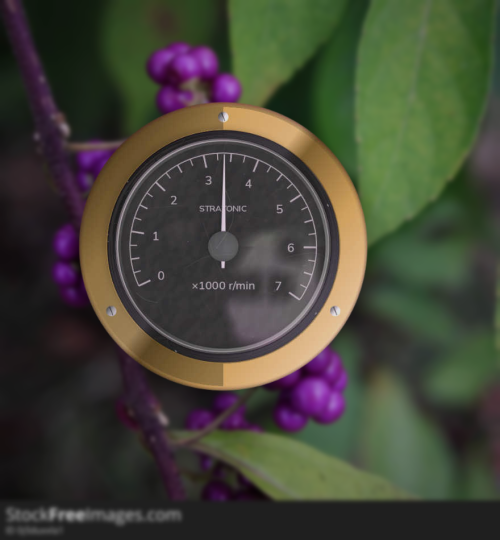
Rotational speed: 3375rpm
